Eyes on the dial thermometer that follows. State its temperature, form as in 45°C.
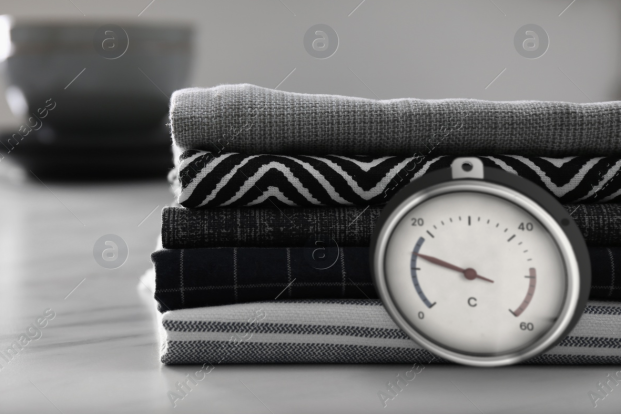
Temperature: 14°C
